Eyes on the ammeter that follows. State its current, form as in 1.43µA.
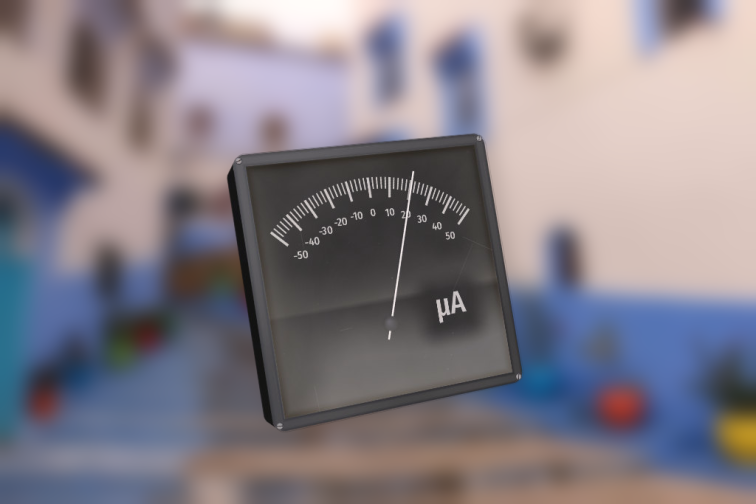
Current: 20µA
